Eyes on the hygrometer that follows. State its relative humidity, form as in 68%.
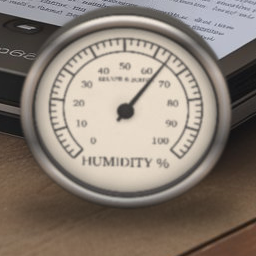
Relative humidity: 64%
